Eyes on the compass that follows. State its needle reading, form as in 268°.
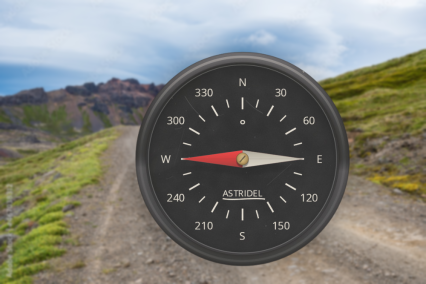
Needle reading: 270°
